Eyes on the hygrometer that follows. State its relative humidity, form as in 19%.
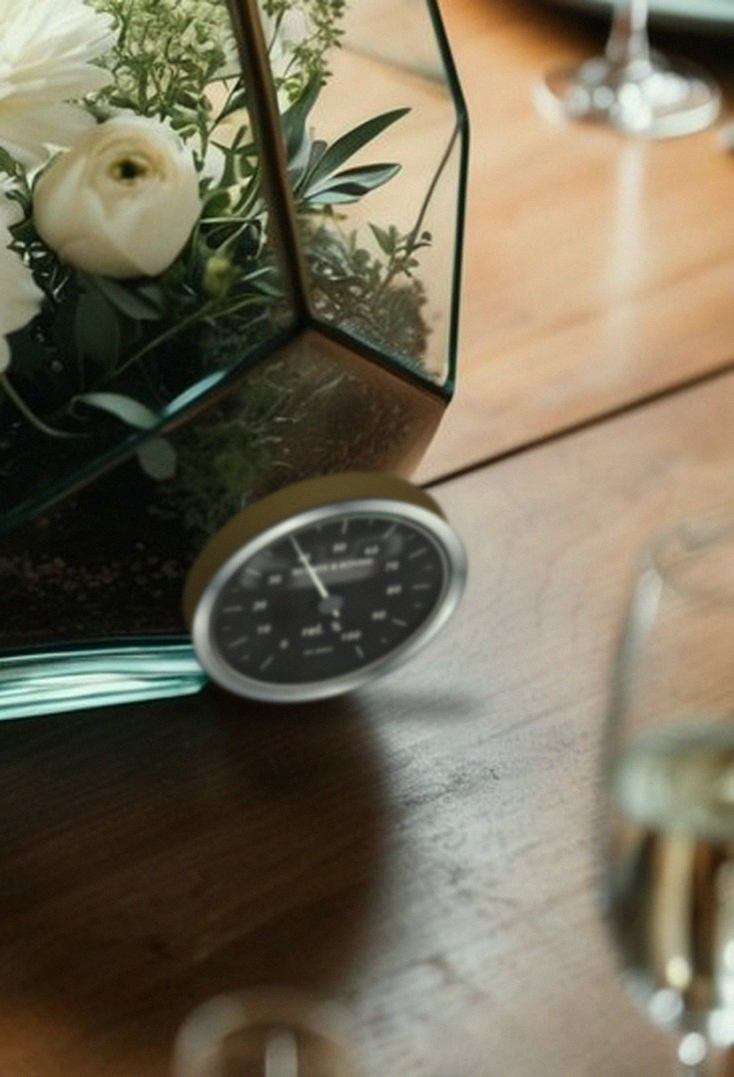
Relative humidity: 40%
